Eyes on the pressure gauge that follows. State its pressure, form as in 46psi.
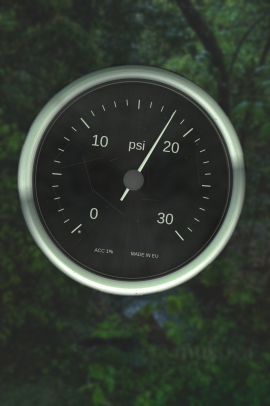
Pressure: 18psi
